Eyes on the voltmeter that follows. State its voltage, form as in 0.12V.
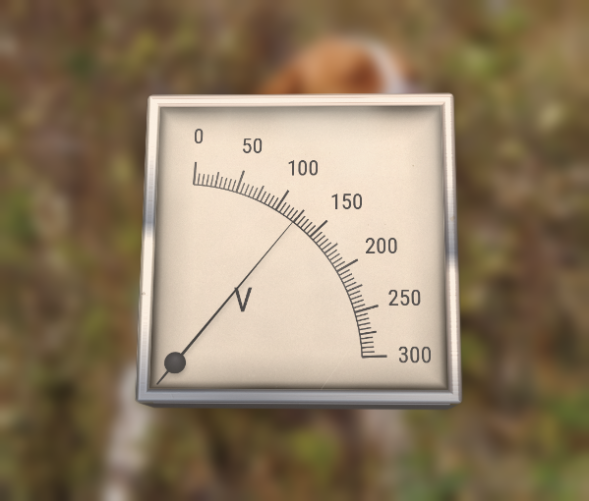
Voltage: 125V
